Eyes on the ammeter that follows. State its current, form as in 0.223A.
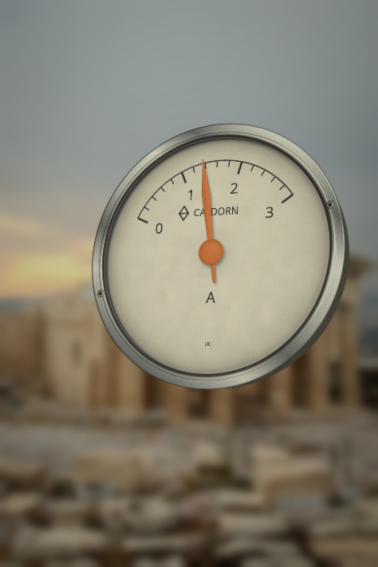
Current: 1.4A
